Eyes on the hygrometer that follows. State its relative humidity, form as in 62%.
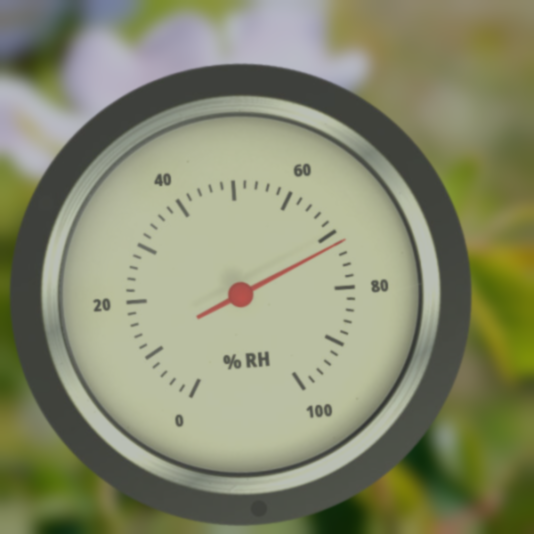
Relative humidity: 72%
